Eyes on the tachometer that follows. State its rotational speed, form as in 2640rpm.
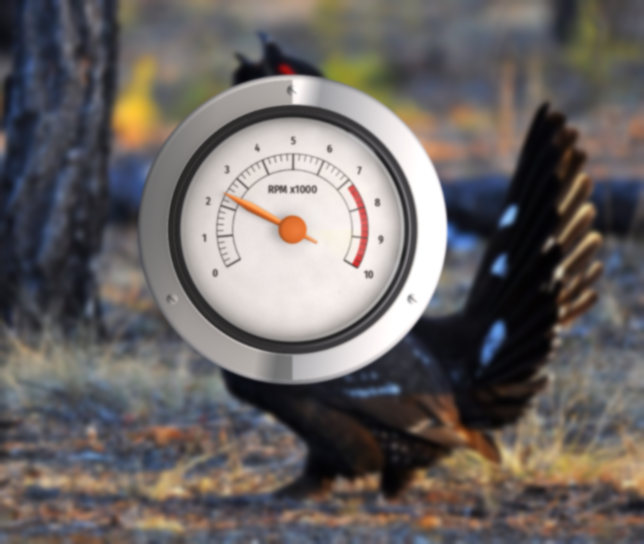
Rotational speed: 2400rpm
